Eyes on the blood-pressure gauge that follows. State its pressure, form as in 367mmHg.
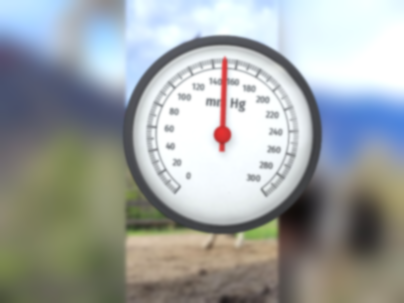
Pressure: 150mmHg
